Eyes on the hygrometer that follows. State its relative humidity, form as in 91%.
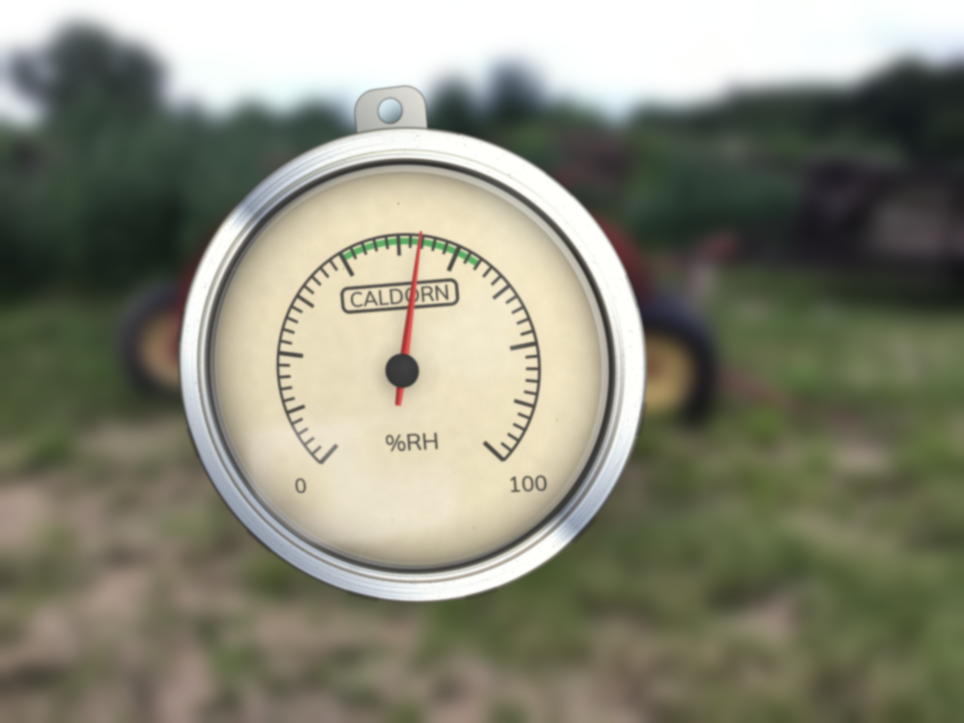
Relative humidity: 54%
